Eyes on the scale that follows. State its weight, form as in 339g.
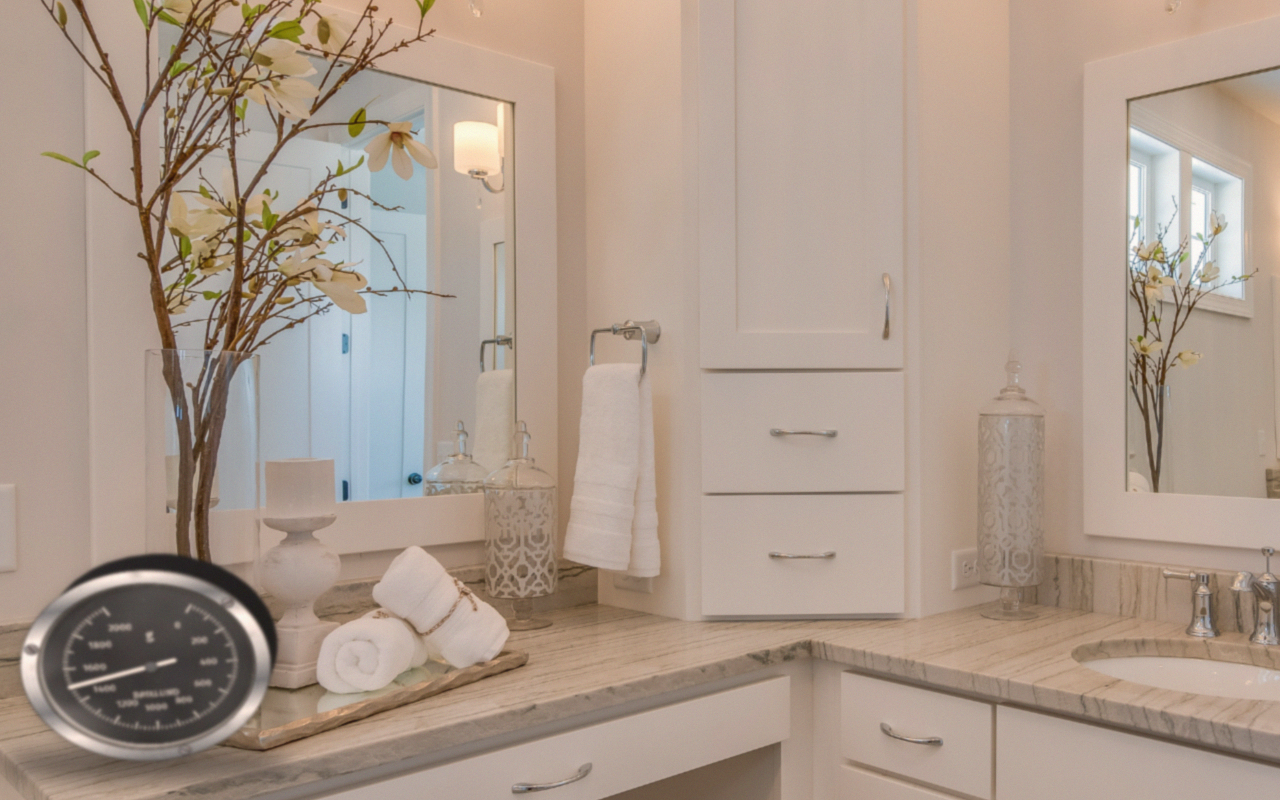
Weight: 1500g
